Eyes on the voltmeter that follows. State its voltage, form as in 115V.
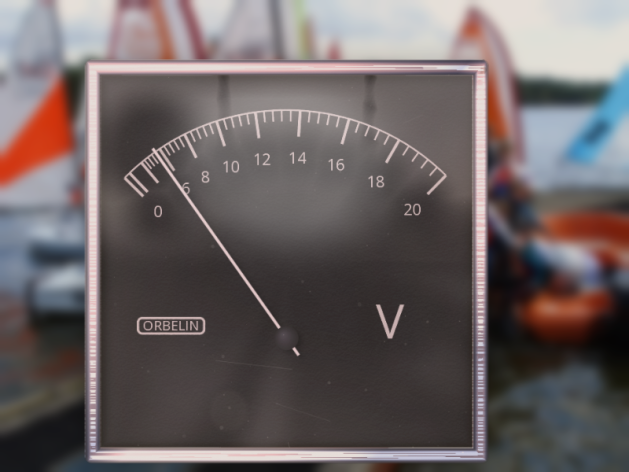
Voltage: 5.6V
